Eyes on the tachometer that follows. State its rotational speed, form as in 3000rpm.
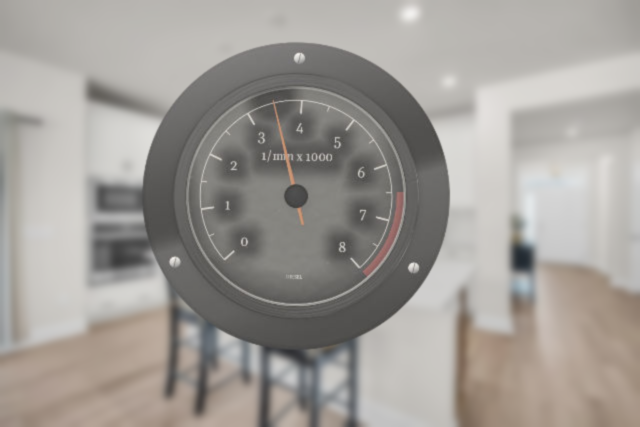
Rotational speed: 3500rpm
